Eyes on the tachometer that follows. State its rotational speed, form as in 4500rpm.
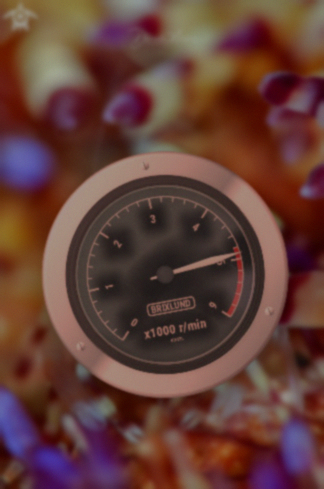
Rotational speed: 4900rpm
